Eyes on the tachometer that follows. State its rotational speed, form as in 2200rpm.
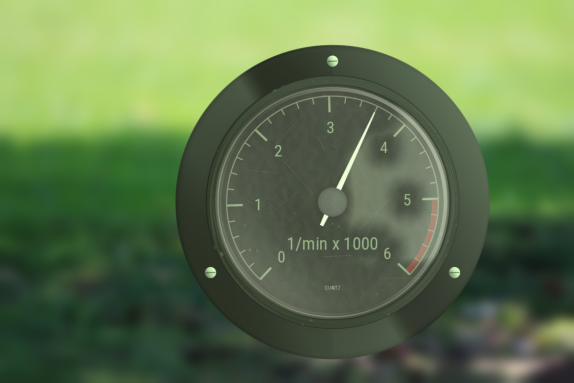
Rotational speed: 3600rpm
